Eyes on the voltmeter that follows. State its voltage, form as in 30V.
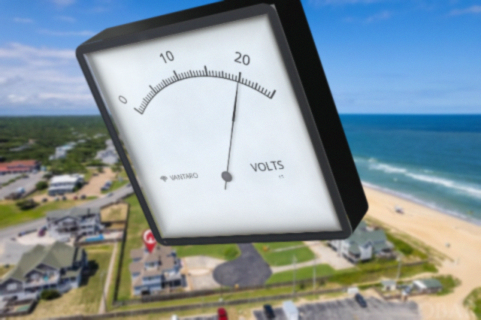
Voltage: 20V
